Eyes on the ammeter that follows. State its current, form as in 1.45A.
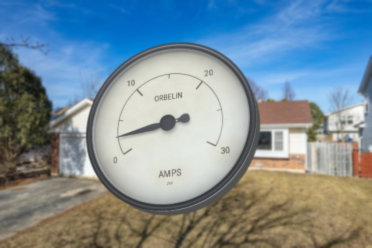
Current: 2.5A
